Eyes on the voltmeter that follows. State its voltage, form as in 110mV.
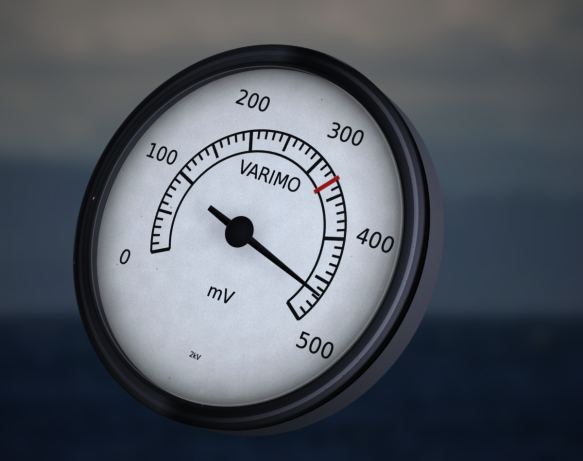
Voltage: 465mV
